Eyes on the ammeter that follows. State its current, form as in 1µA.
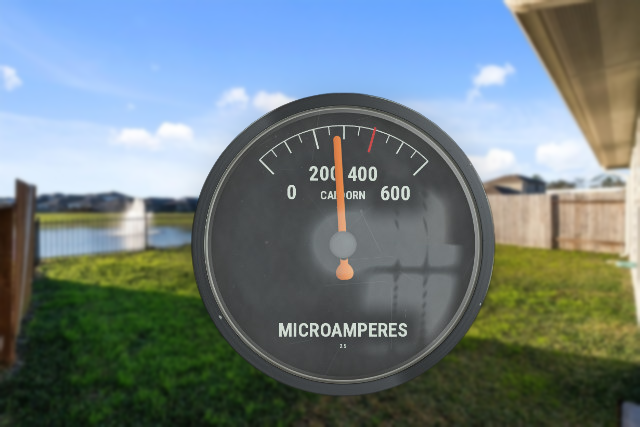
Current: 275µA
